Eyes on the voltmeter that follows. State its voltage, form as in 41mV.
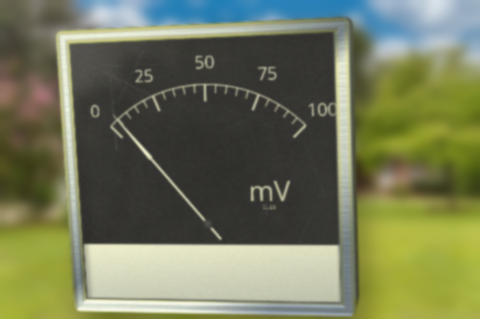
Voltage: 5mV
